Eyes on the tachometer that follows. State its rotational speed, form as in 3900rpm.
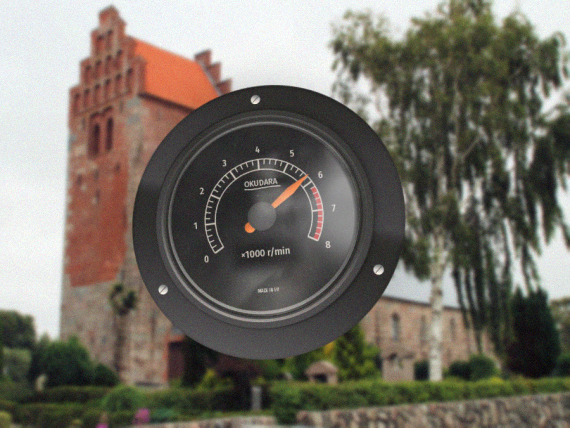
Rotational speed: 5800rpm
